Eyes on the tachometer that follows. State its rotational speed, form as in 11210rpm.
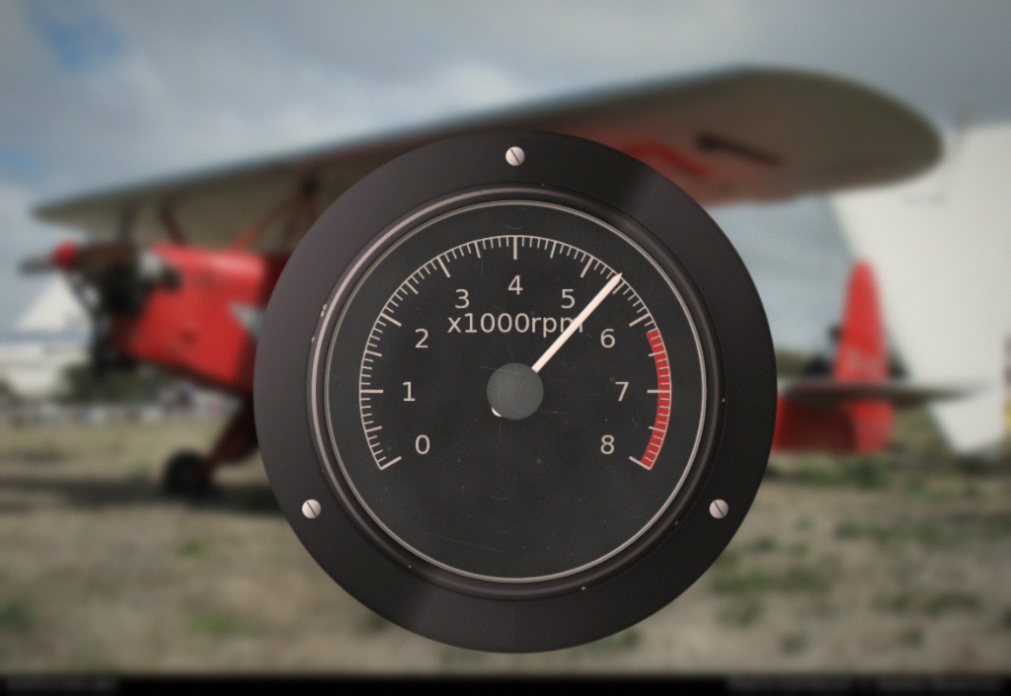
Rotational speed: 5400rpm
